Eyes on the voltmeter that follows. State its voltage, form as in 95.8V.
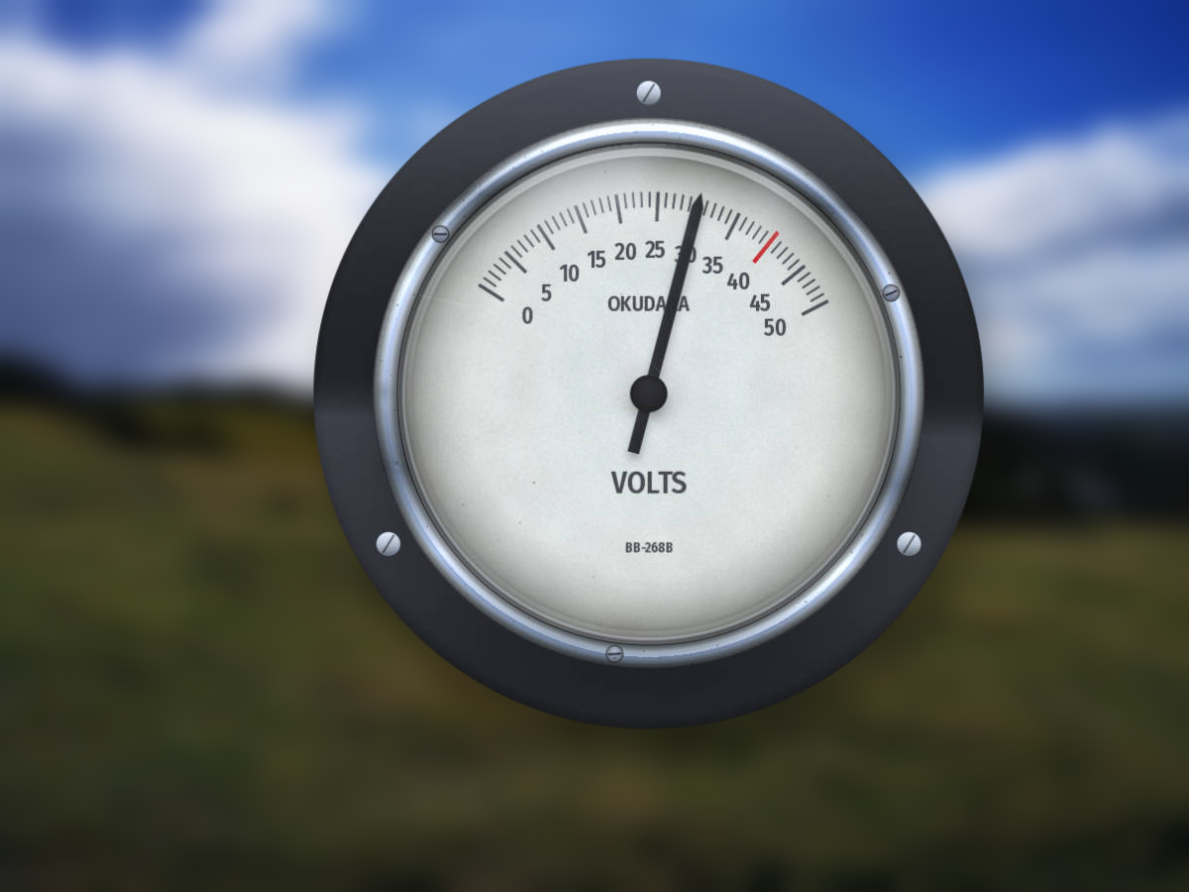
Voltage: 30V
